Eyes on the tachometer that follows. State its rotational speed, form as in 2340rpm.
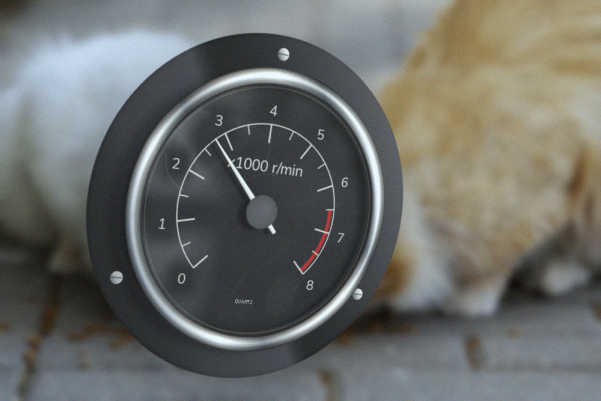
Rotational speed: 2750rpm
